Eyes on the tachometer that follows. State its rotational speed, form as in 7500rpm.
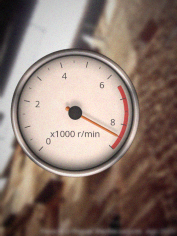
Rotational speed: 8500rpm
